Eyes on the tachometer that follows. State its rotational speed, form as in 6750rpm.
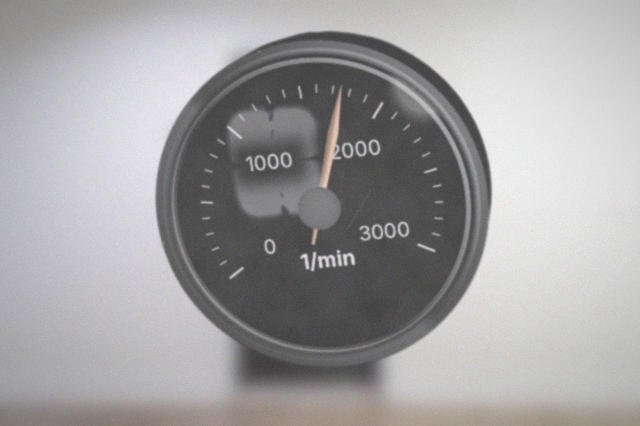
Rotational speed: 1750rpm
